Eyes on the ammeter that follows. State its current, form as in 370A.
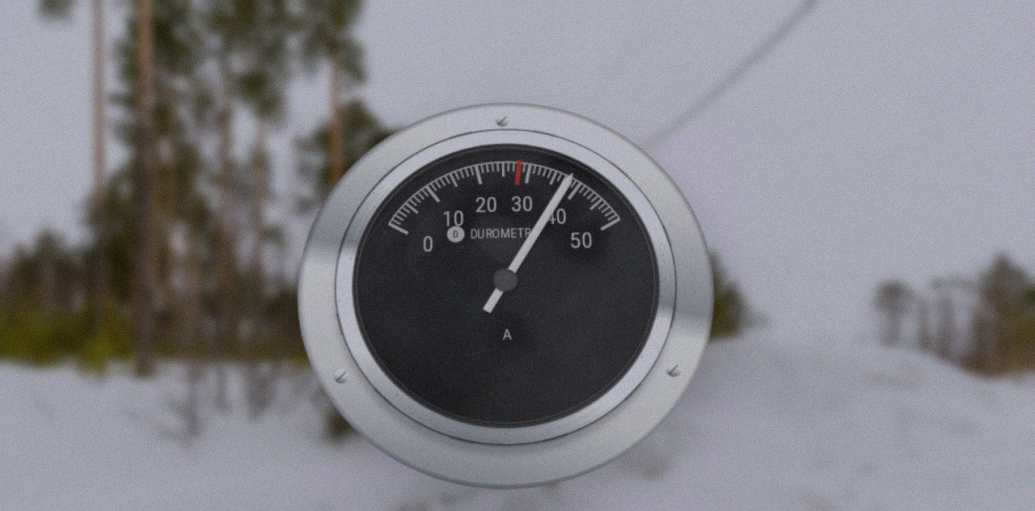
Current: 38A
